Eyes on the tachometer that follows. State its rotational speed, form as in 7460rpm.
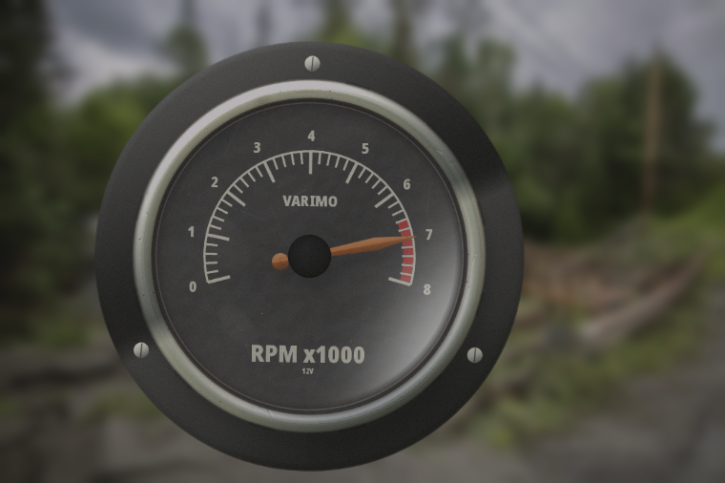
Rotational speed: 7000rpm
